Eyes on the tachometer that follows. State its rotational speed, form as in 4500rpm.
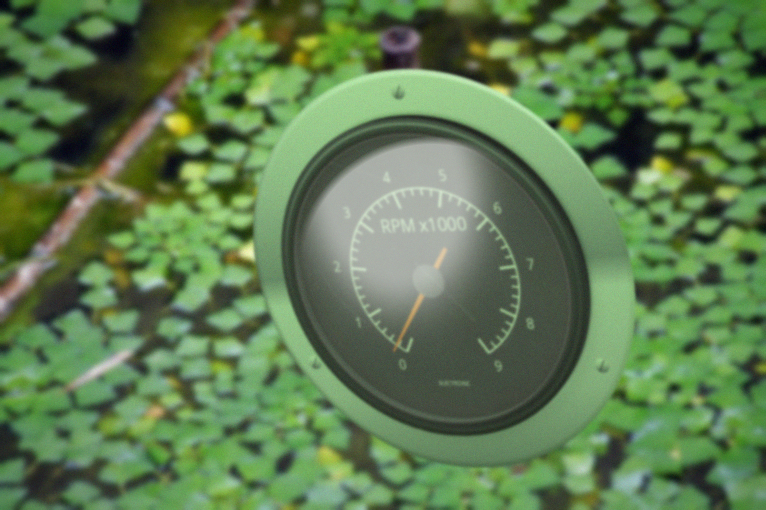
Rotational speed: 200rpm
